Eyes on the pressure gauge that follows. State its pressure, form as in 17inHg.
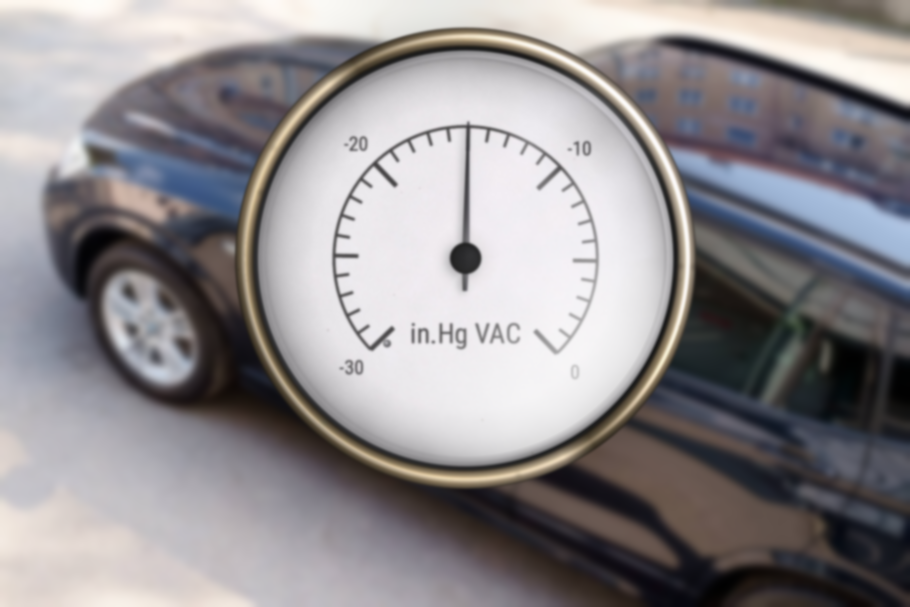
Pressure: -15inHg
